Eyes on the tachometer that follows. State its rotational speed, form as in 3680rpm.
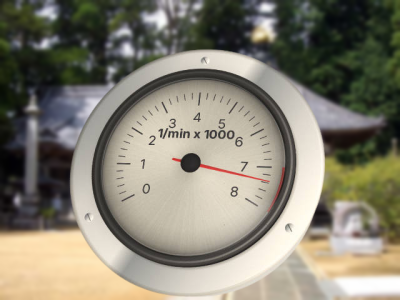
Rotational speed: 7400rpm
